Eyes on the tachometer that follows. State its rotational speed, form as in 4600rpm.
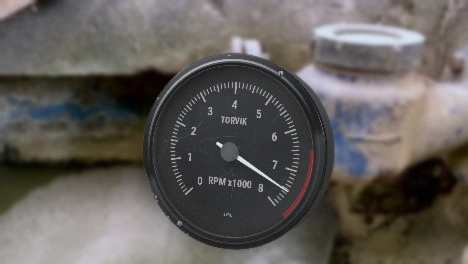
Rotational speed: 7500rpm
